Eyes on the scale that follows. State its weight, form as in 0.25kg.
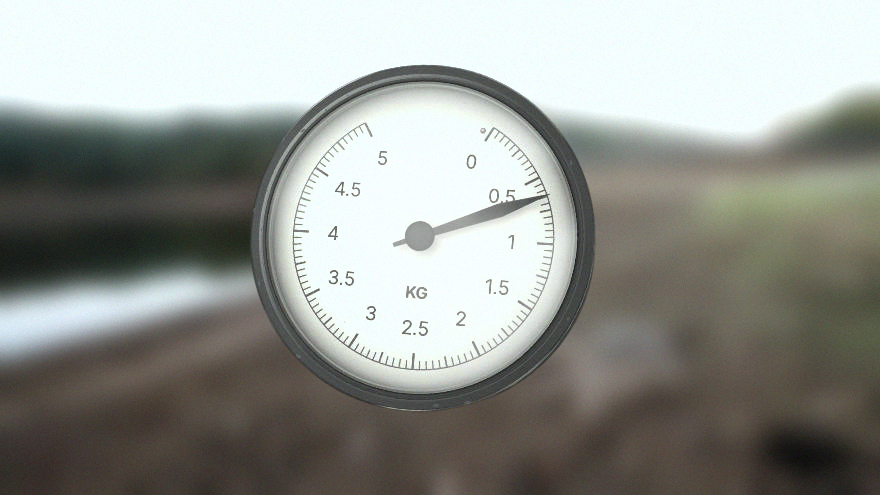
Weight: 0.65kg
